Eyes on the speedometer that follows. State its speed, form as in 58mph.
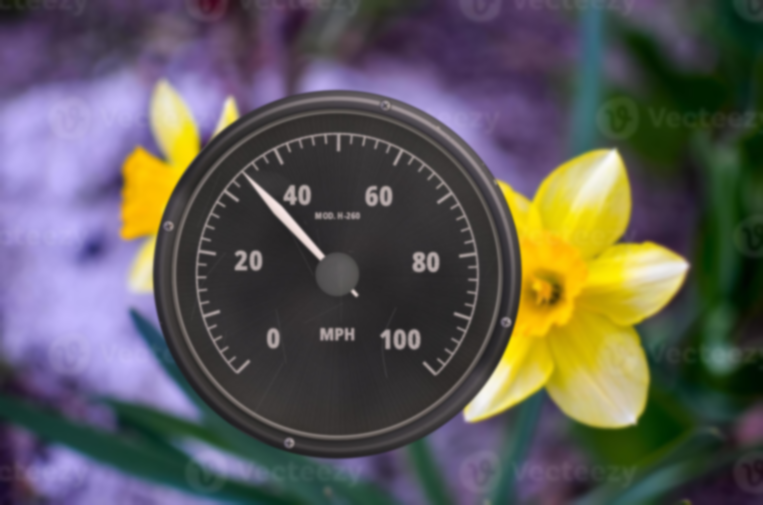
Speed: 34mph
